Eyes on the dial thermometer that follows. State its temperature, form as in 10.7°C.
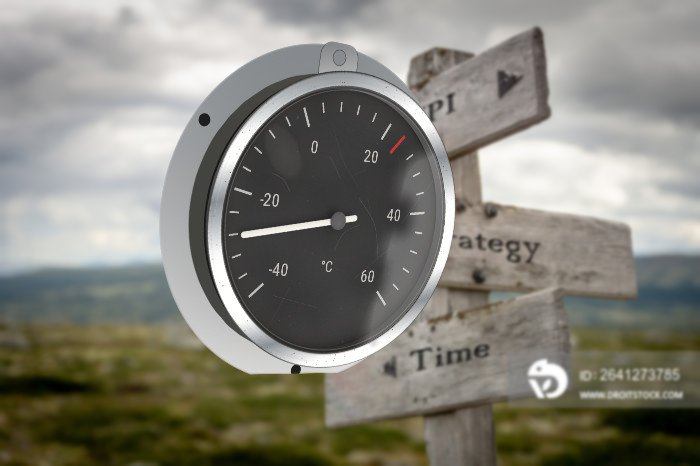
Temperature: -28°C
